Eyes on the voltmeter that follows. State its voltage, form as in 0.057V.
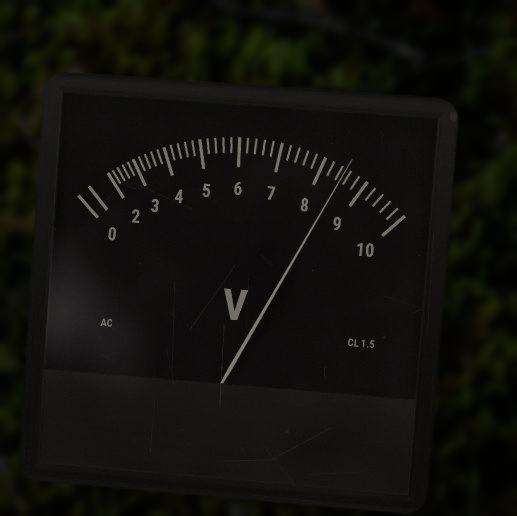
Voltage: 8.5V
